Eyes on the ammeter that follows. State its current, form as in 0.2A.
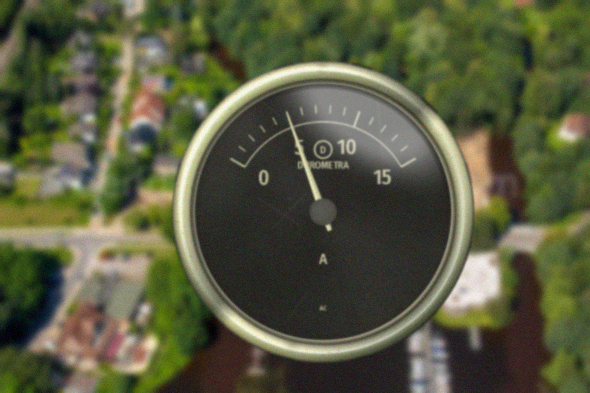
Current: 5A
